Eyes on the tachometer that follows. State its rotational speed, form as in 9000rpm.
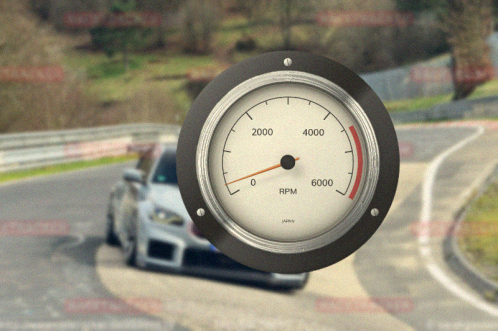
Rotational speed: 250rpm
